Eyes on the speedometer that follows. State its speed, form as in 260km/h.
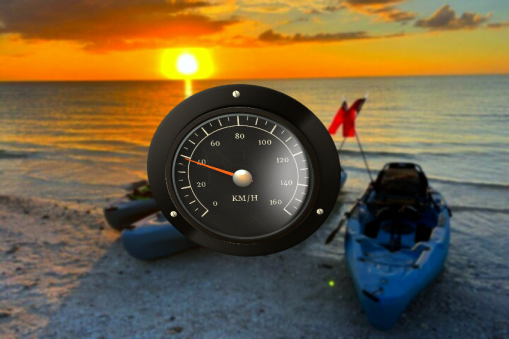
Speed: 40km/h
